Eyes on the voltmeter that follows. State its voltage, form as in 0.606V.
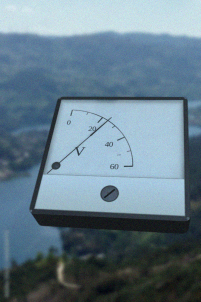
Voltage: 25V
